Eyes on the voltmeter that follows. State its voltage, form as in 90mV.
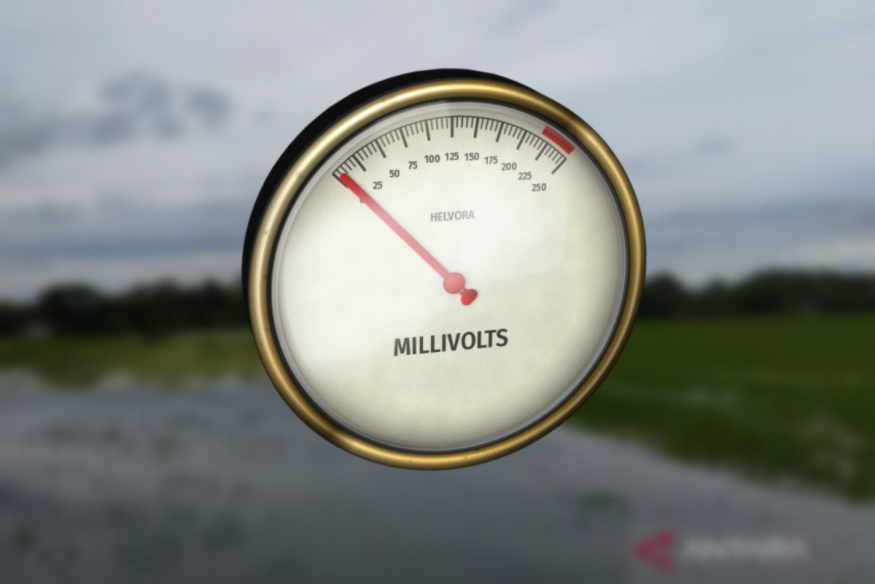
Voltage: 5mV
